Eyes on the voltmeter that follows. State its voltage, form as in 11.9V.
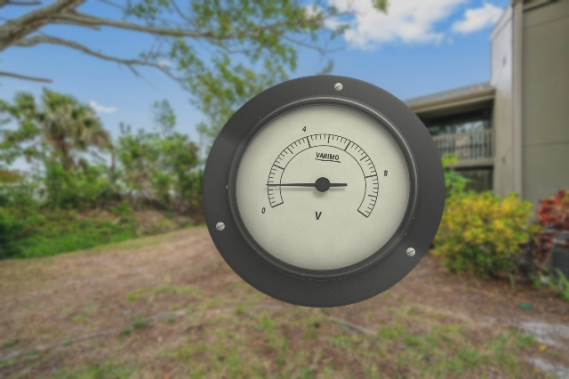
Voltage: 1V
